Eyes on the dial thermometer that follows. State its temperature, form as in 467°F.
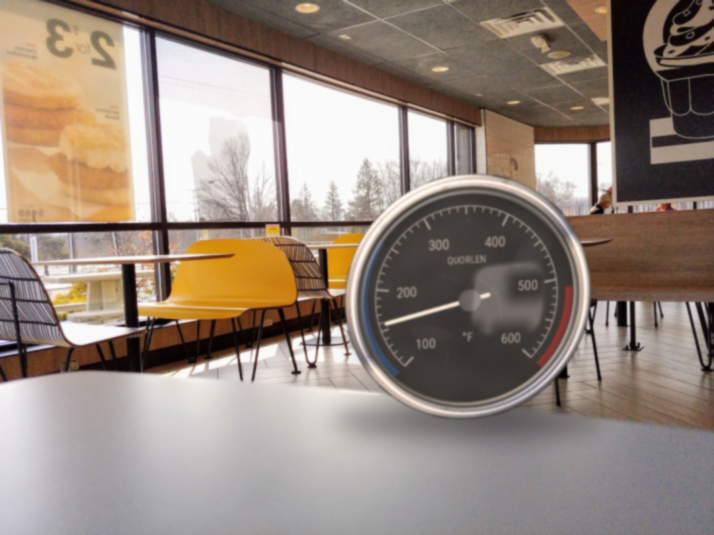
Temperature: 160°F
